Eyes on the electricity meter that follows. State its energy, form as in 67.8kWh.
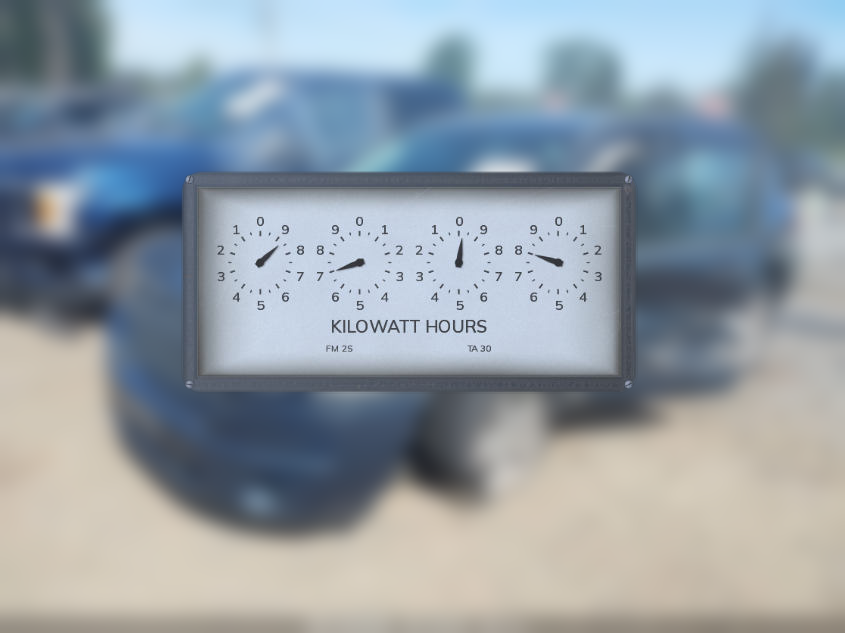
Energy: 8698kWh
